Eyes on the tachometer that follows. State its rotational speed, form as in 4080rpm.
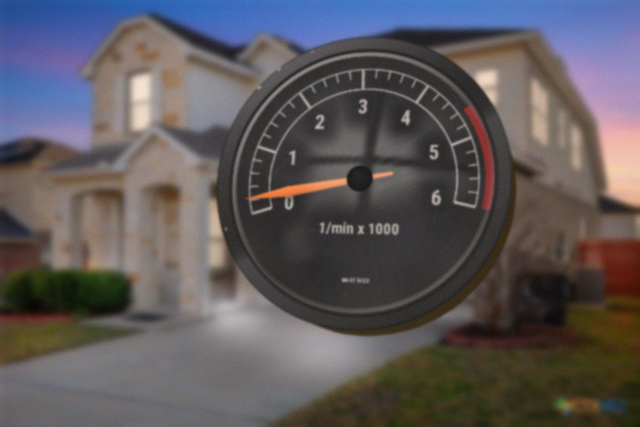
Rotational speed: 200rpm
